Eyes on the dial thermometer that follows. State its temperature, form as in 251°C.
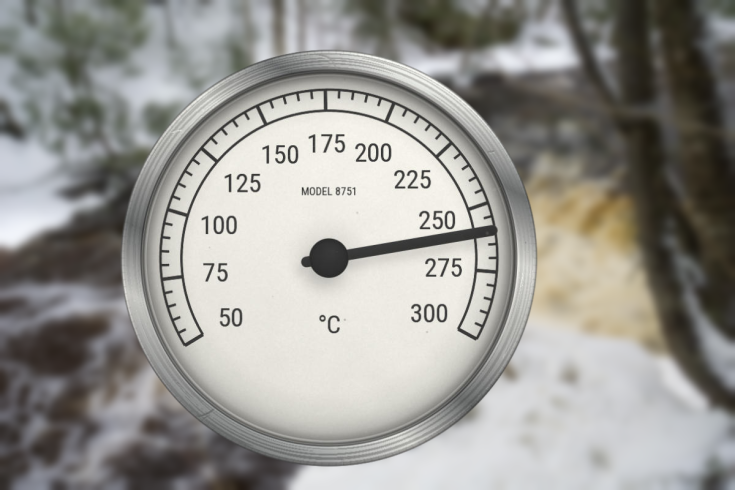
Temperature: 260°C
